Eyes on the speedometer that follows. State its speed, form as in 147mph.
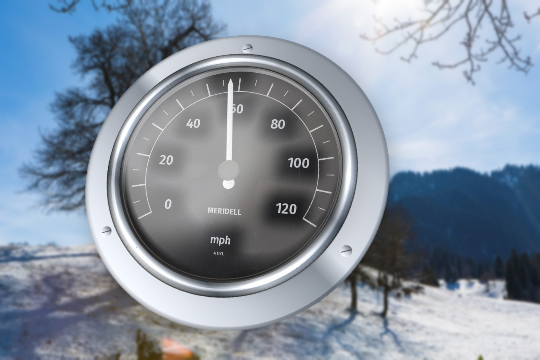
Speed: 57.5mph
